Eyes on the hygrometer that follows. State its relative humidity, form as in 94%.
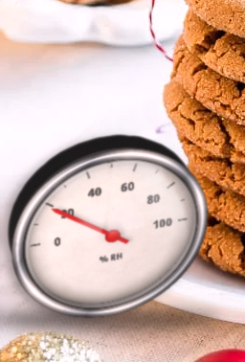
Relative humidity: 20%
